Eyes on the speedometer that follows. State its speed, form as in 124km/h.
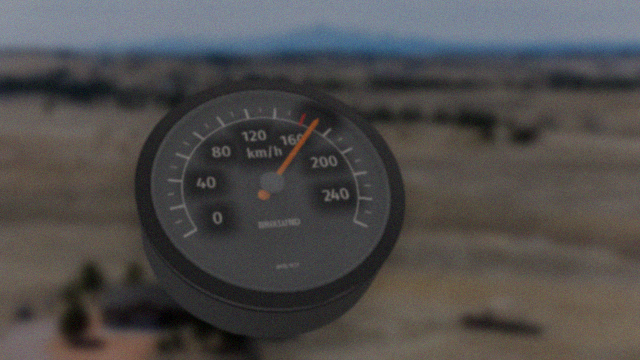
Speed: 170km/h
